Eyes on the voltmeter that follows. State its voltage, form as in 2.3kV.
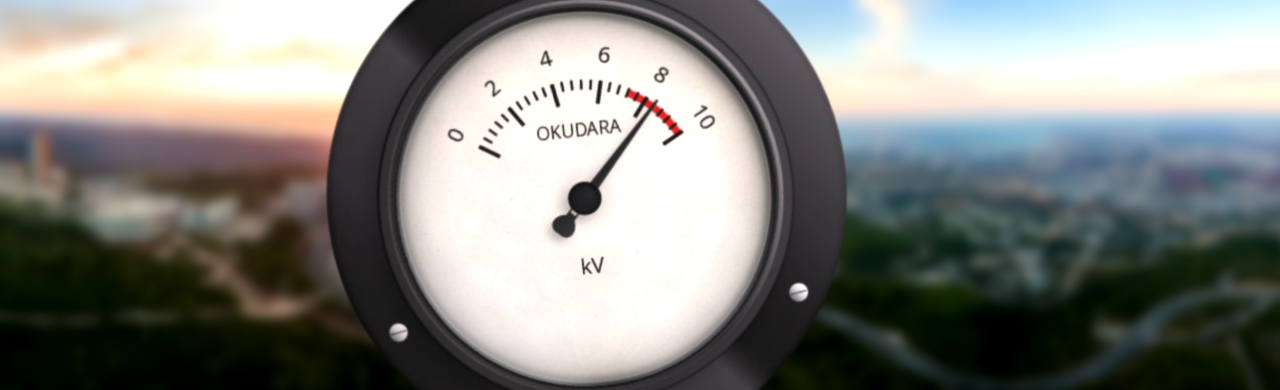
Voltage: 8.4kV
